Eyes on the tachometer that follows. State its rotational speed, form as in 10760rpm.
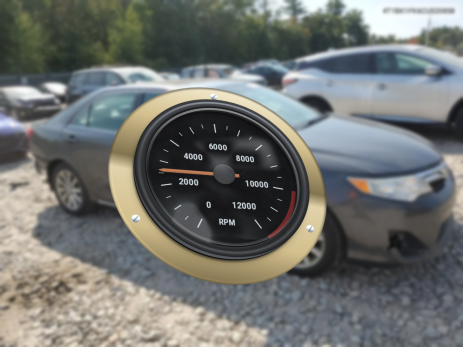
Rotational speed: 2500rpm
